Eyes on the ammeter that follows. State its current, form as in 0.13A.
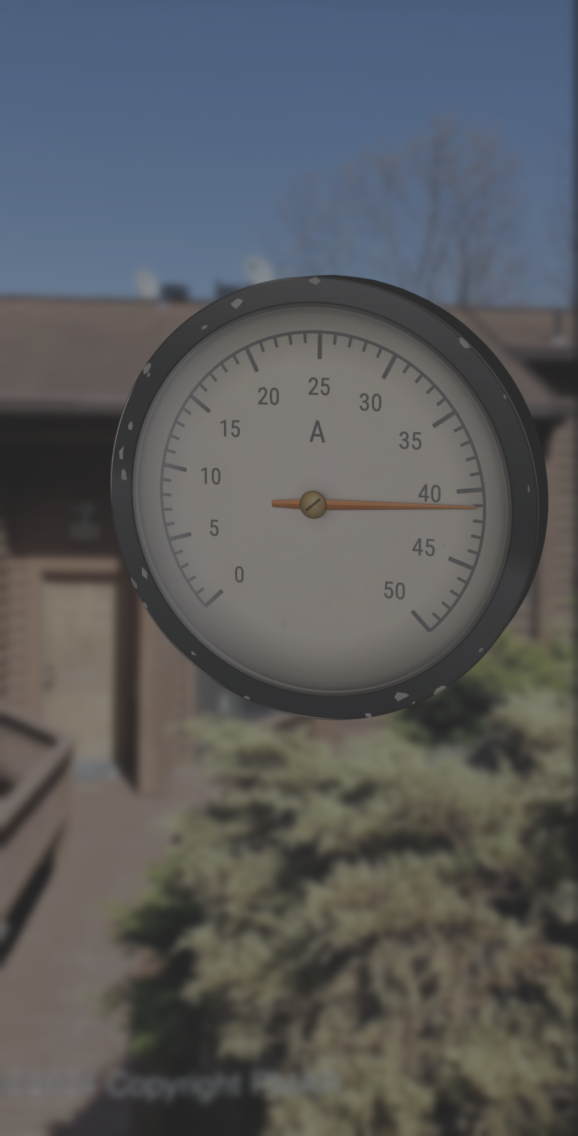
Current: 41A
